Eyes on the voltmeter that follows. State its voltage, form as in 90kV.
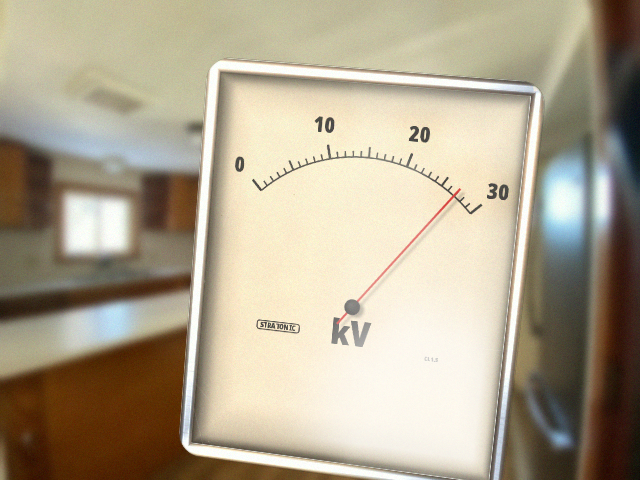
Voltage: 27kV
